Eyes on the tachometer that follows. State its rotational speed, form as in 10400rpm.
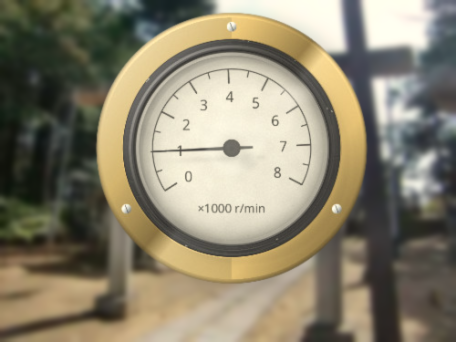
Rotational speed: 1000rpm
